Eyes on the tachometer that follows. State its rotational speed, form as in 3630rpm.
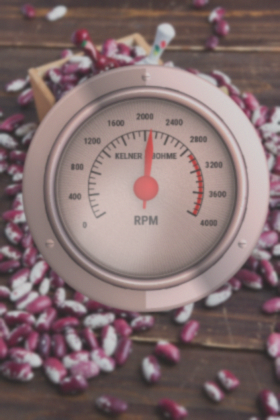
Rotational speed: 2100rpm
